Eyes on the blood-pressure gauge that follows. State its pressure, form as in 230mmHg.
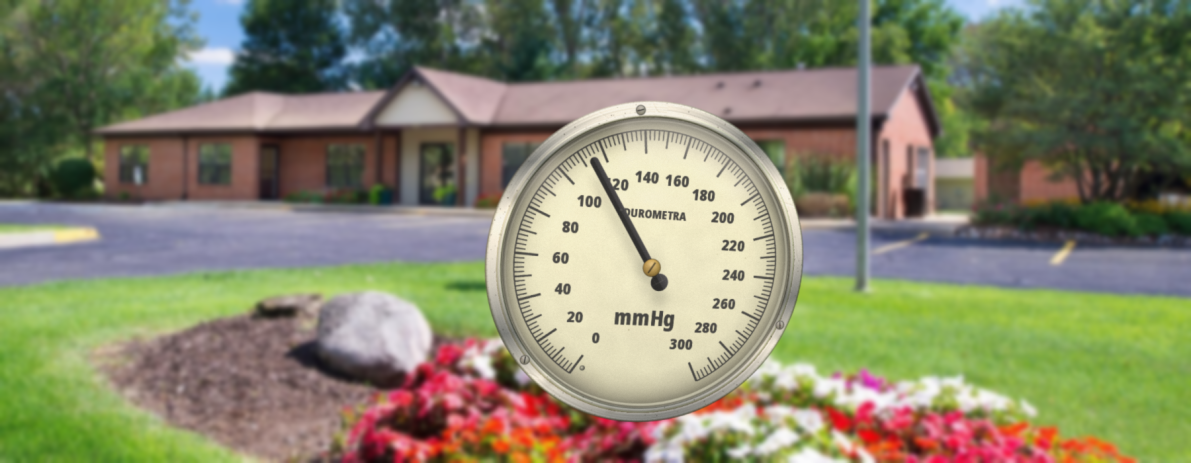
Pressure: 114mmHg
